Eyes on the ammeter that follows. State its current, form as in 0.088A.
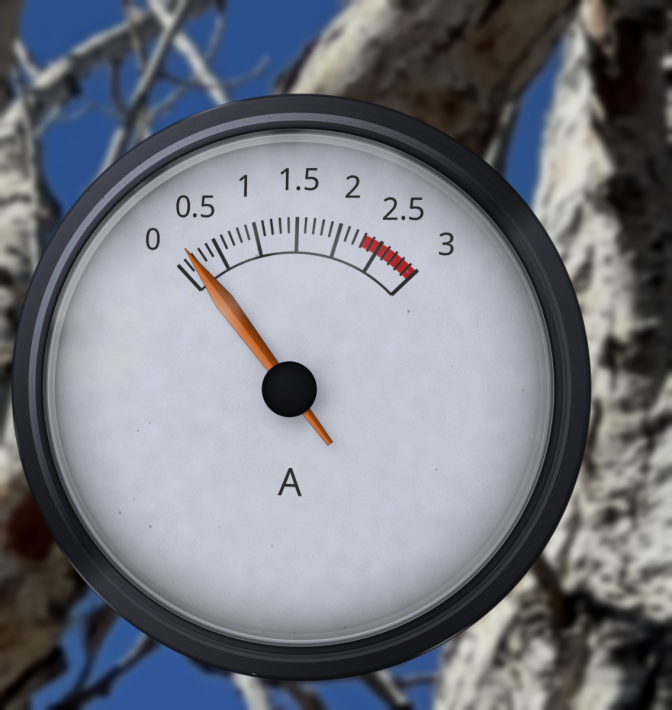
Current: 0.2A
